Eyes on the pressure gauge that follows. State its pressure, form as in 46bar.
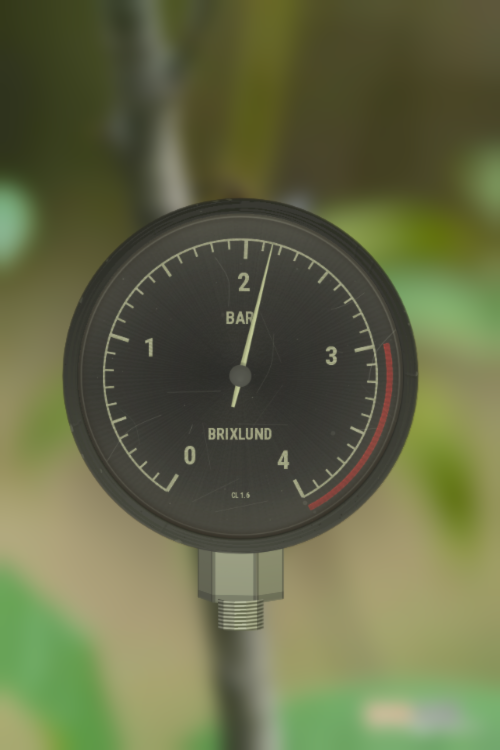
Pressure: 2.15bar
